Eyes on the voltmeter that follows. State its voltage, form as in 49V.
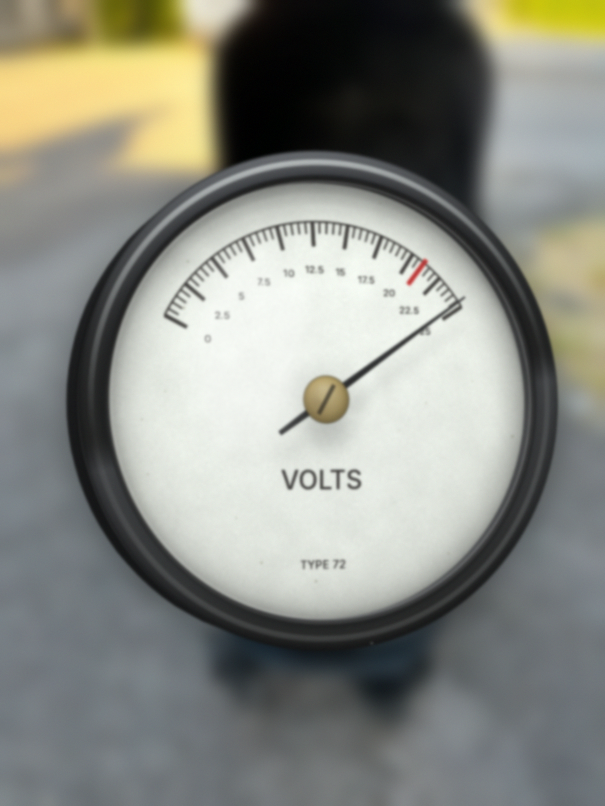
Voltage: 24.5V
